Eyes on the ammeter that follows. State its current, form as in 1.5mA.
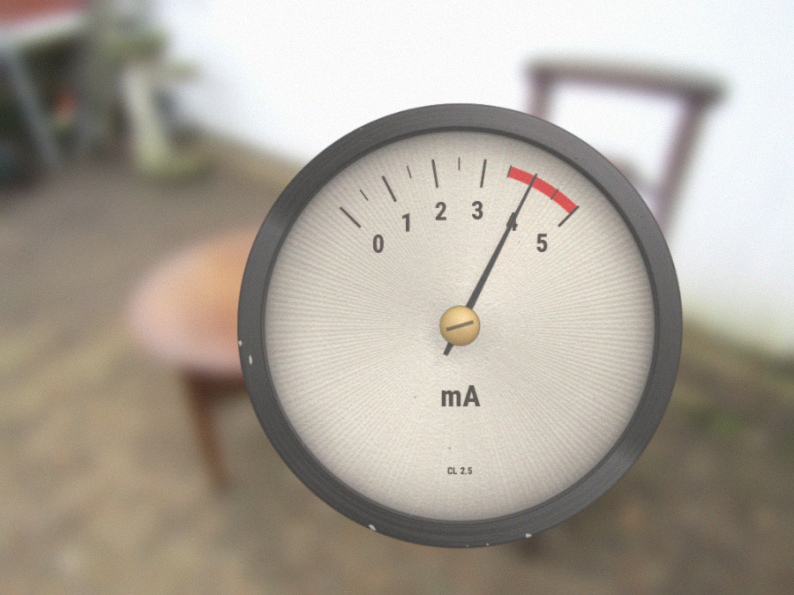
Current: 4mA
